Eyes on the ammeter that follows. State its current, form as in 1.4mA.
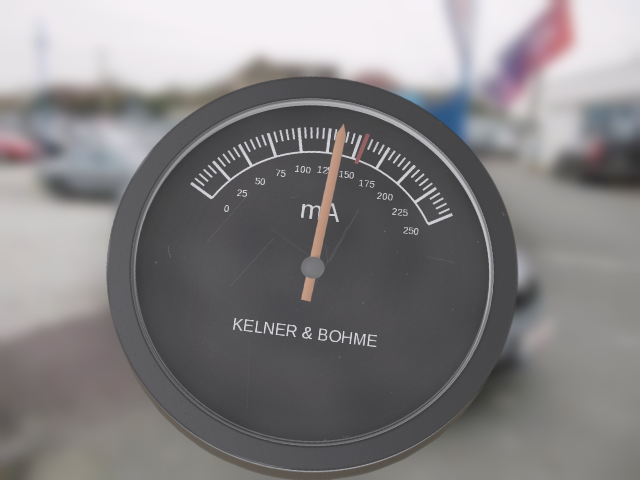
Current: 135mA
